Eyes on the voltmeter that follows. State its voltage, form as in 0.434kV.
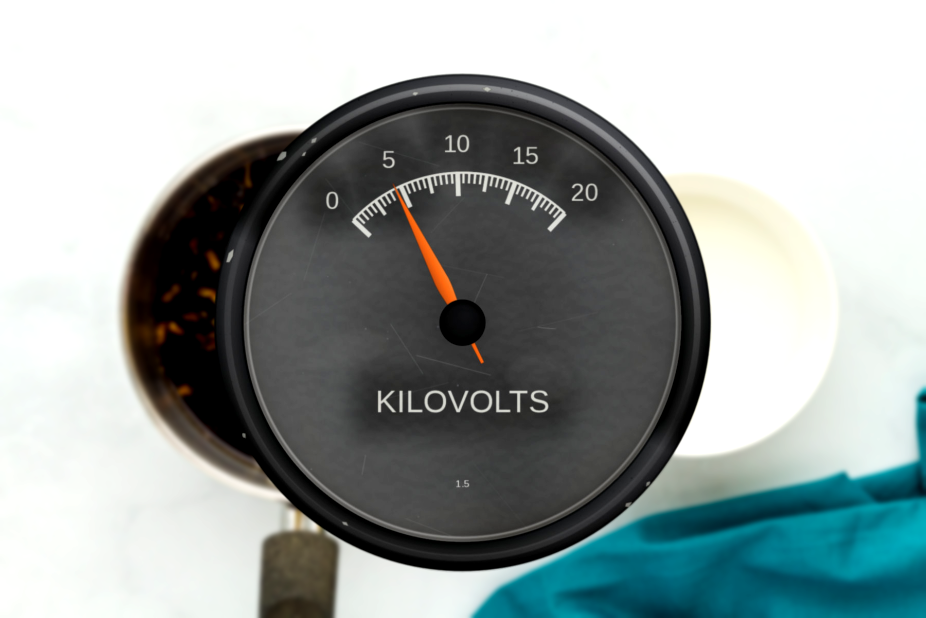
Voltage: 4.5kV
